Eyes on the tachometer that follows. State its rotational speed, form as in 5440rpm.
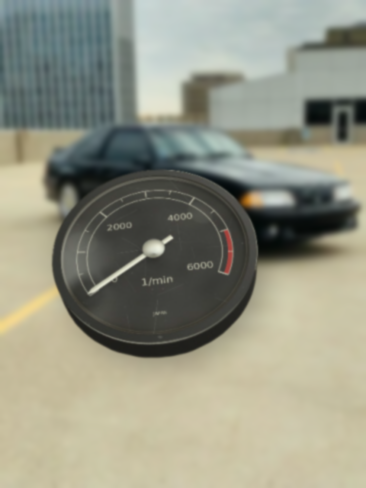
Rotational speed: 0rpm
